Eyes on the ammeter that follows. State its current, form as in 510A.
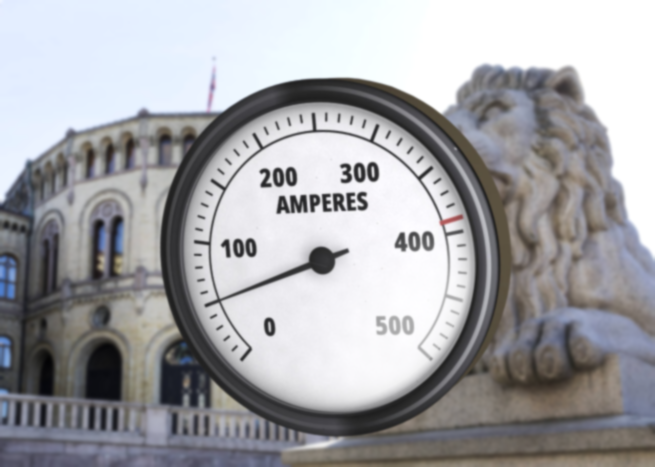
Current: 50A
